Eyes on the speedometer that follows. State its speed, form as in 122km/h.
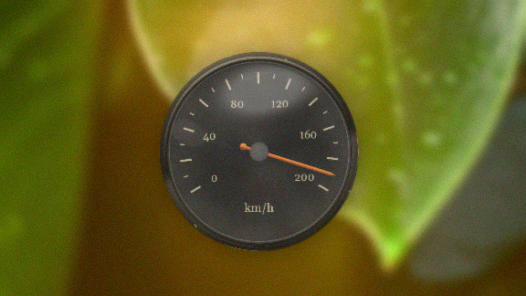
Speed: 190km/h
